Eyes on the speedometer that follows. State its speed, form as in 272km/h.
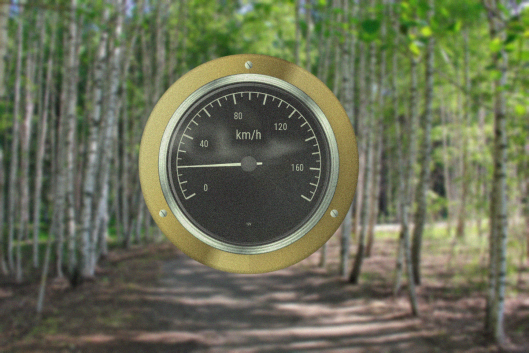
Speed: 20km/h
